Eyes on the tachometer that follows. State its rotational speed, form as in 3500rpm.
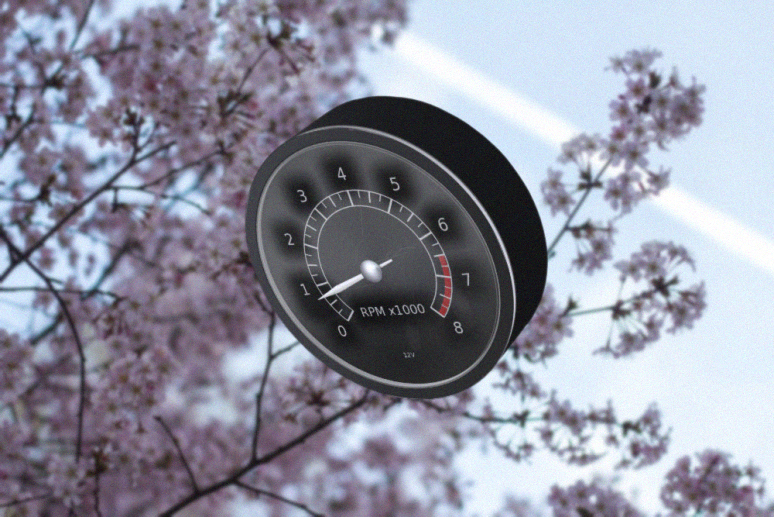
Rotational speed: 750rpm
